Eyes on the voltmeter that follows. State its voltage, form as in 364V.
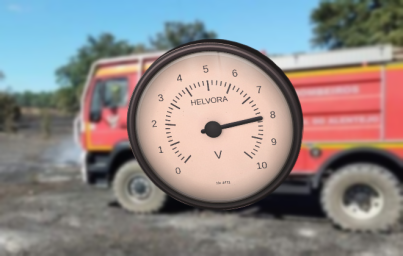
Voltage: 8V
